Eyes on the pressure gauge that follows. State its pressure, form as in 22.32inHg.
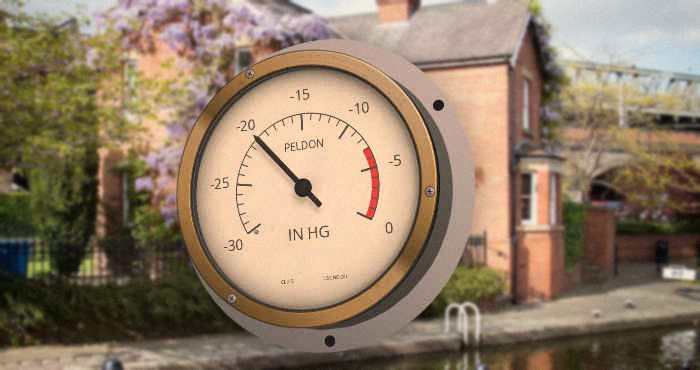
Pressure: -20inHg
